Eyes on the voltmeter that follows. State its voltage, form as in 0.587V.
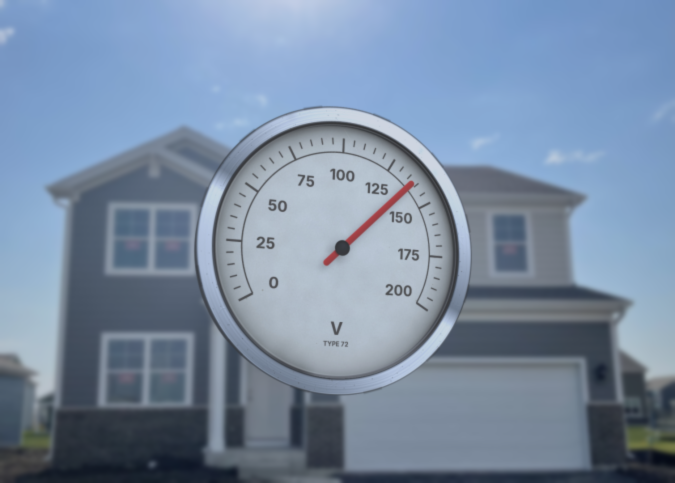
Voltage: 137.5V
